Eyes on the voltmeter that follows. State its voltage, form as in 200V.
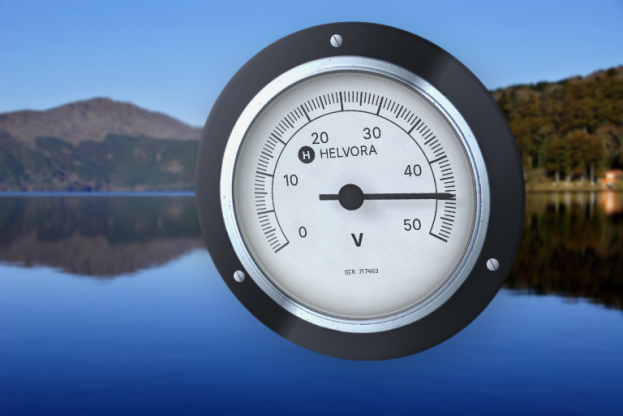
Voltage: 44.5V
